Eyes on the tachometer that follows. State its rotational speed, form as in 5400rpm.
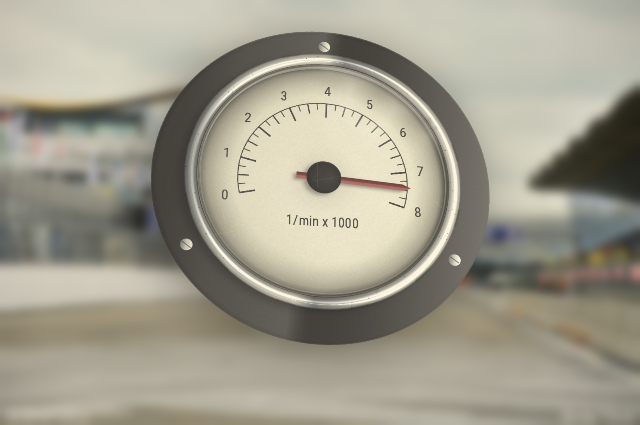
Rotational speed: 7500rpm
